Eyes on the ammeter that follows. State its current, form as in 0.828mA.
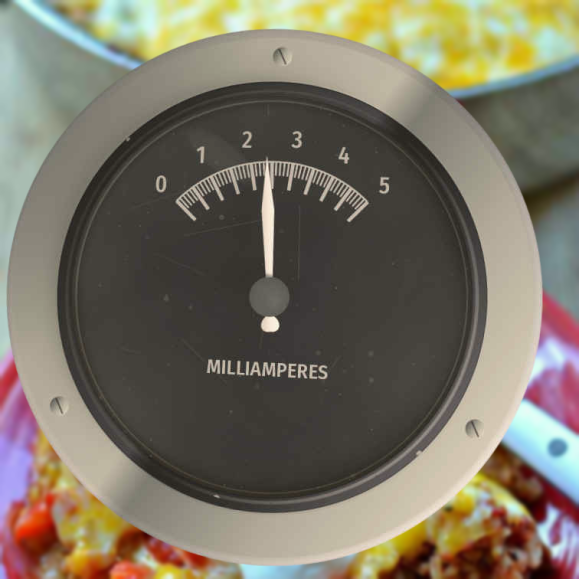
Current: 2.4mA
